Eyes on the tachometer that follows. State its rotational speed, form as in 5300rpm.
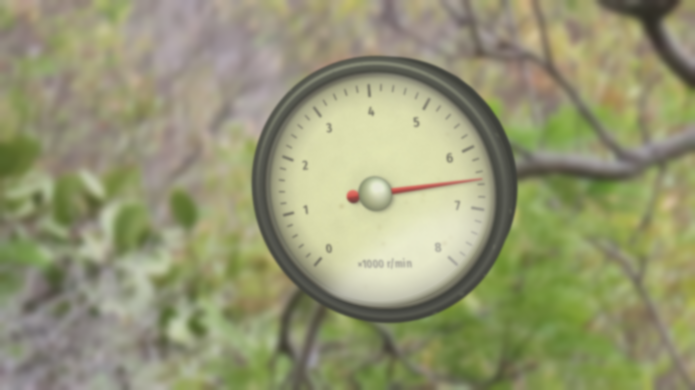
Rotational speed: 6500rpm
